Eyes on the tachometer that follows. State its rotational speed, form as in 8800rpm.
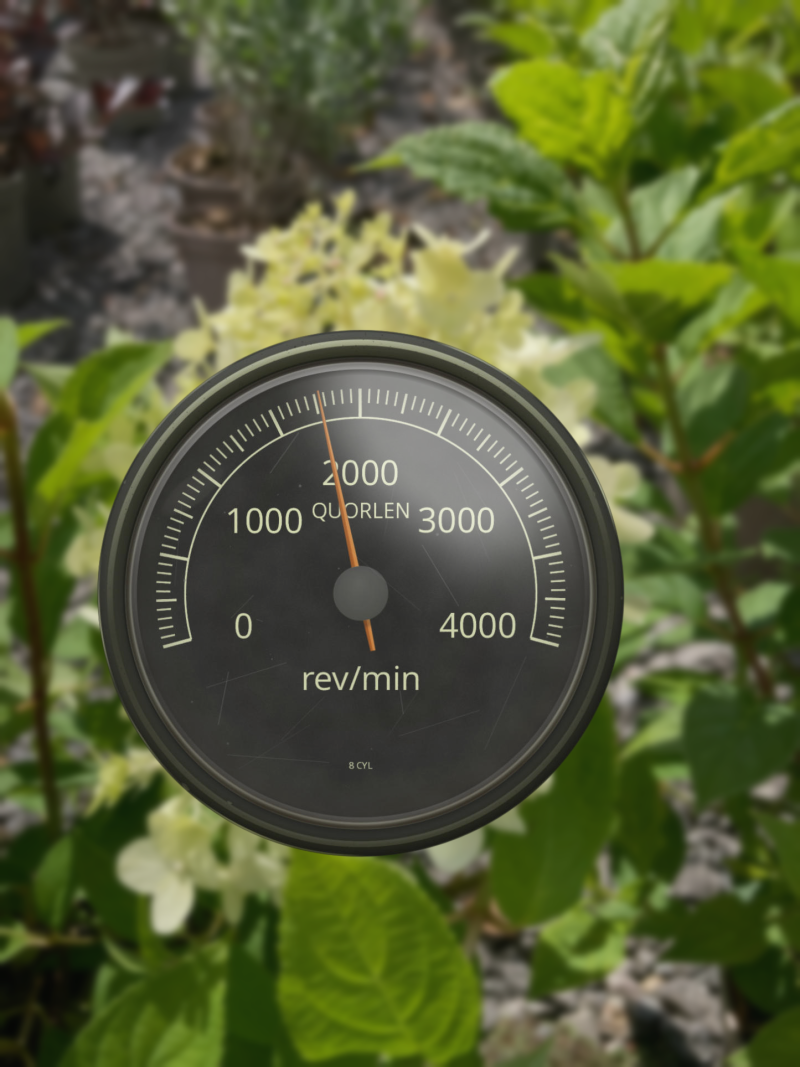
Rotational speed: 1775rpm
